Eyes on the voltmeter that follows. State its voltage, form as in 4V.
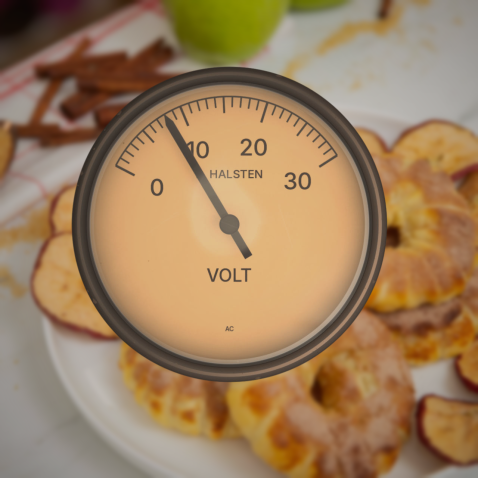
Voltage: 8V
